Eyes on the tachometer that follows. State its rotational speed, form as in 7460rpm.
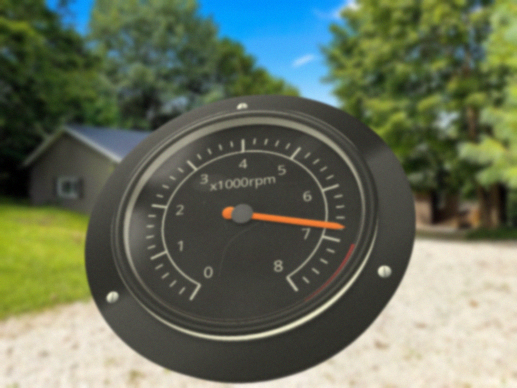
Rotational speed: 6800rpm
